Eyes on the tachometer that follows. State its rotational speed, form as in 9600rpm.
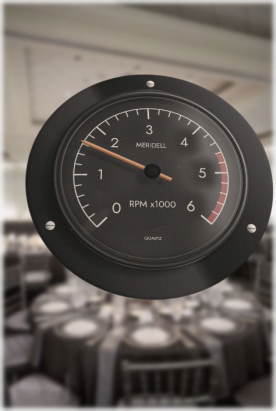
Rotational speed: 1600rpm
